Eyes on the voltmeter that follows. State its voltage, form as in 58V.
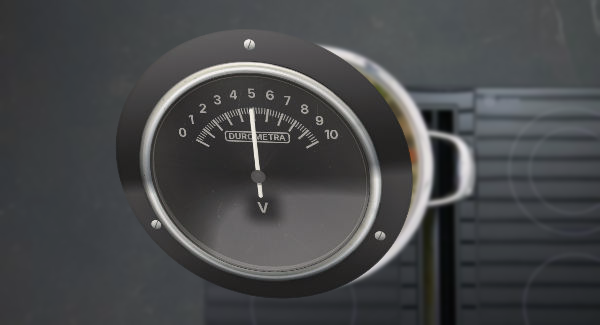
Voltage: 5V
